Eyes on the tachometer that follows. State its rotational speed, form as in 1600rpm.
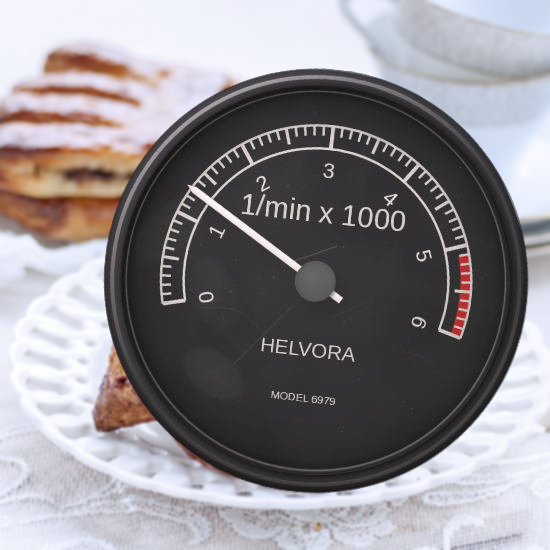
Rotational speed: 1300rpm
